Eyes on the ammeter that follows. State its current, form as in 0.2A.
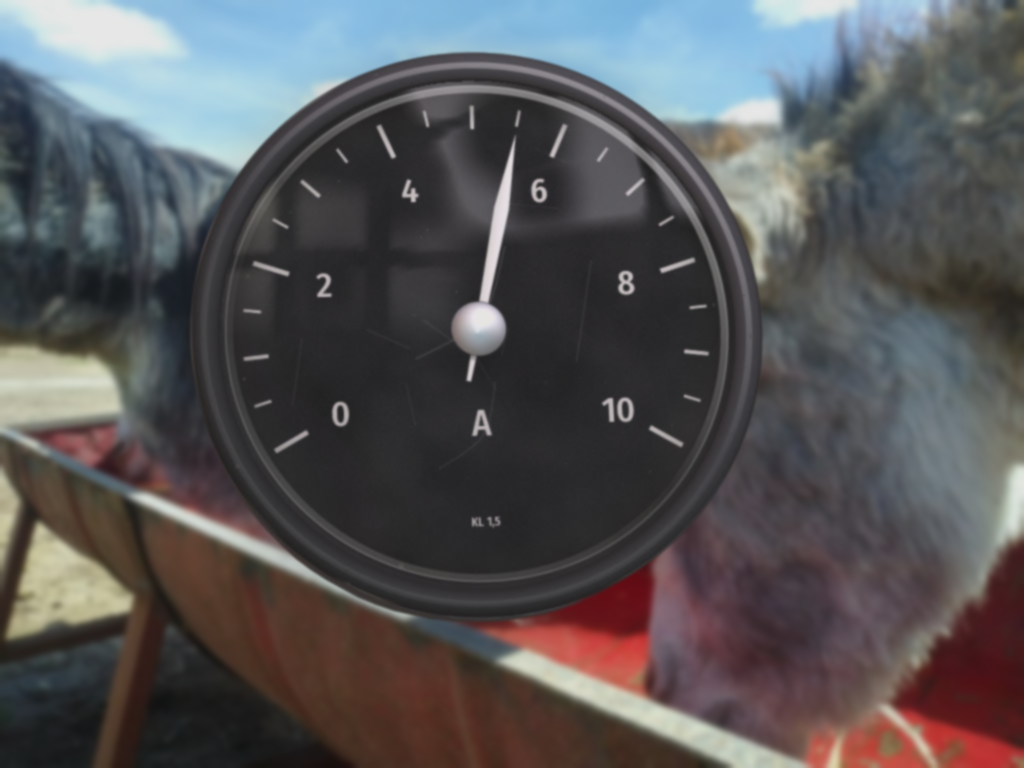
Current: 5.5A
